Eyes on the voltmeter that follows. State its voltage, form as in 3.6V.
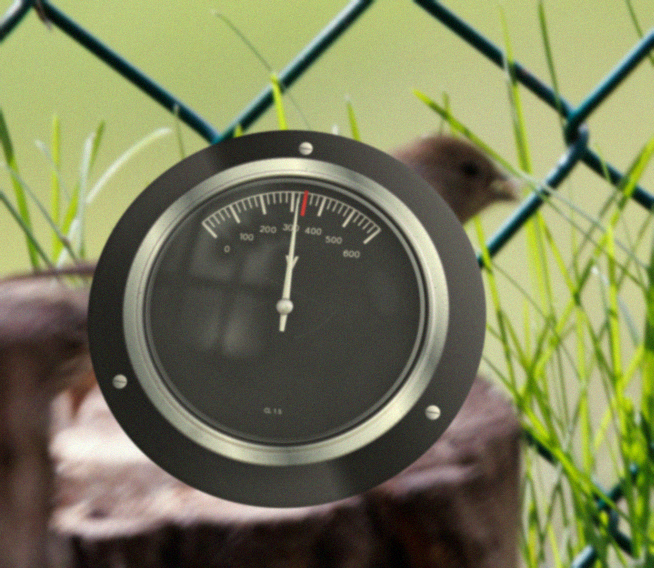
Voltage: 320V
